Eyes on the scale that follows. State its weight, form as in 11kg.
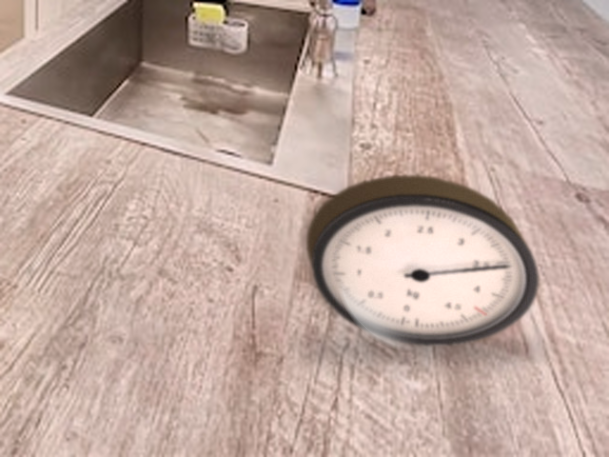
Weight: 3.5kg
